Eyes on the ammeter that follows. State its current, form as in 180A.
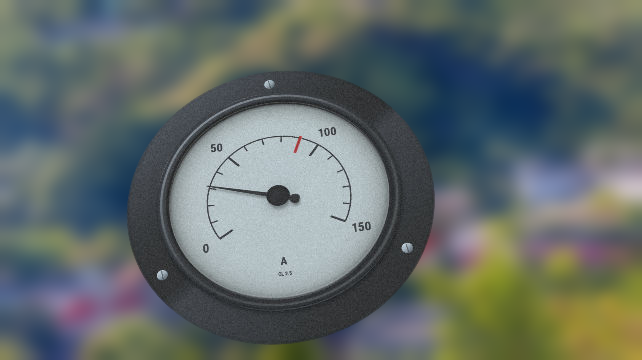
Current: 30A
